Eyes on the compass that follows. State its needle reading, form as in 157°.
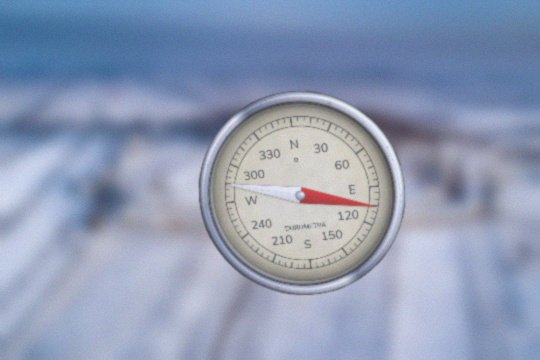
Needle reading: 105°
